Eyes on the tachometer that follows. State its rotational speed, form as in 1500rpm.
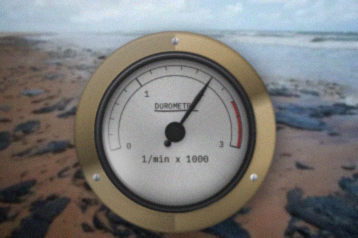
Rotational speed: 2000rpm
